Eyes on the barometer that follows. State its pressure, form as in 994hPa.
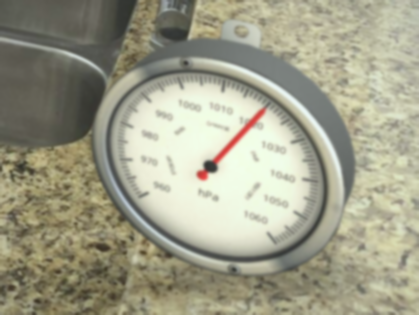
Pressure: 1020hPa
